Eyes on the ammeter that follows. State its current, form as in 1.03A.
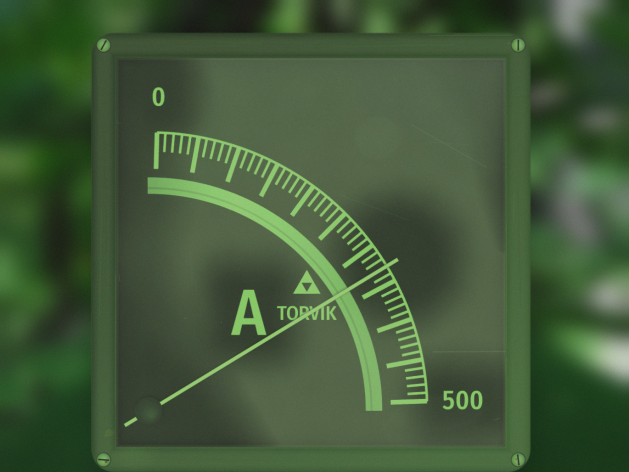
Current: 330A
